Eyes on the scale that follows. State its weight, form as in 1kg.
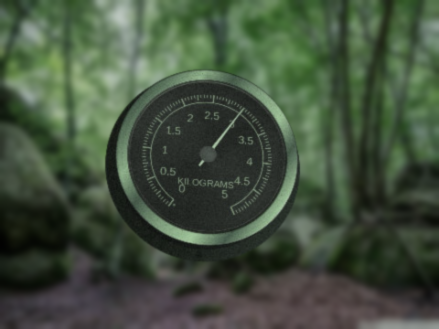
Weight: 3kg
